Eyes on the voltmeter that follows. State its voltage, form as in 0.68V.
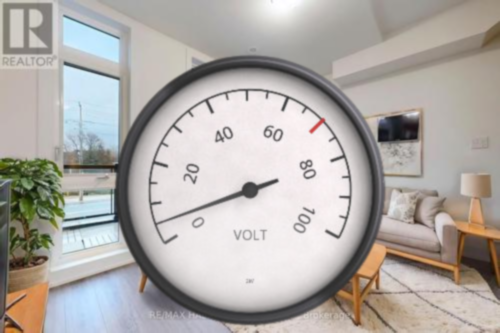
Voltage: 5V
